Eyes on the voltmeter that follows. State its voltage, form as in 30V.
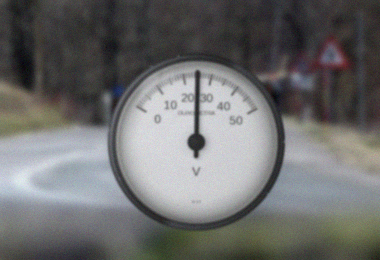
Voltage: 25V
